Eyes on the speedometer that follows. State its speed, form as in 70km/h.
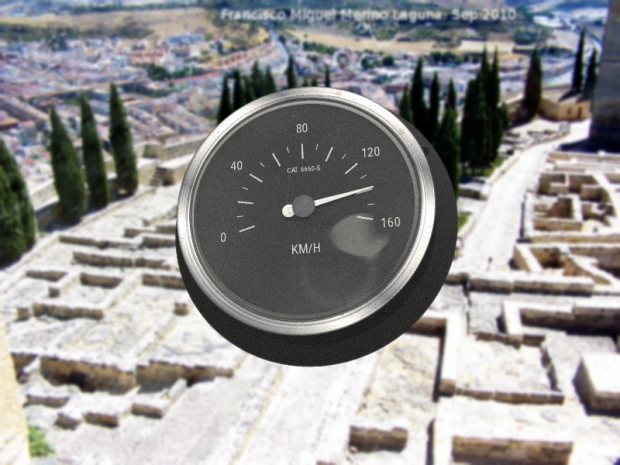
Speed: 140km/h
